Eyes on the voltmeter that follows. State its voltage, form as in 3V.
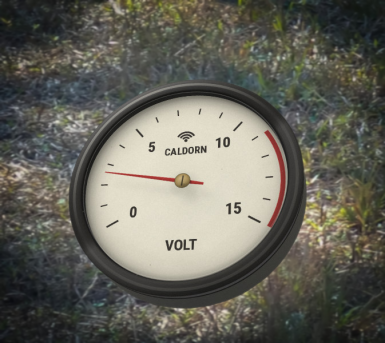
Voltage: 2.5V
